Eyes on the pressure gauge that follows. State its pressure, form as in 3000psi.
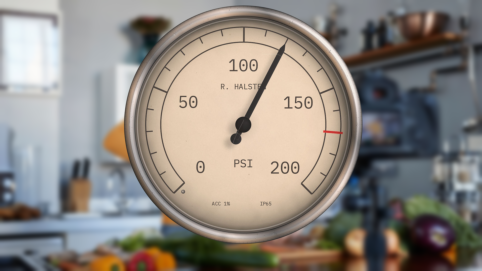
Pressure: 120psi
